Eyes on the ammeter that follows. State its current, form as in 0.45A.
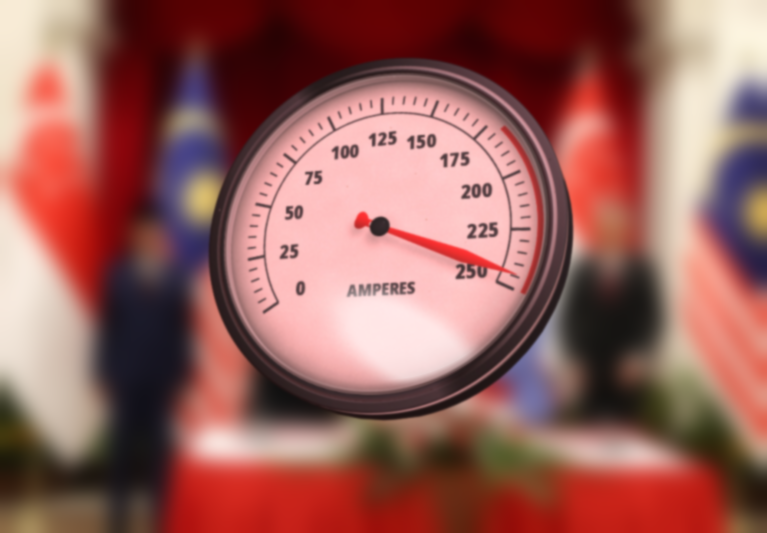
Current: 245A
